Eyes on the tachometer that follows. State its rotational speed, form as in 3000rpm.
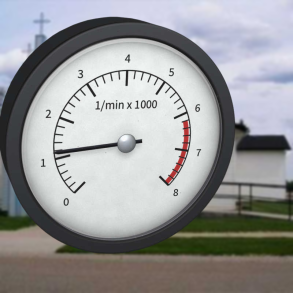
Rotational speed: 1200rpm
